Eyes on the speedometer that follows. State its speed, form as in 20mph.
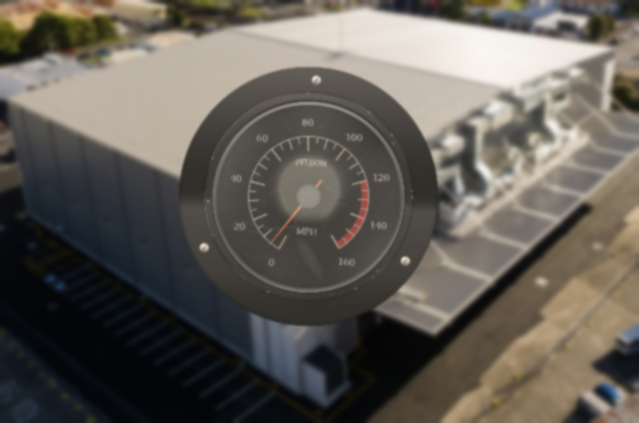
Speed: 5mph
